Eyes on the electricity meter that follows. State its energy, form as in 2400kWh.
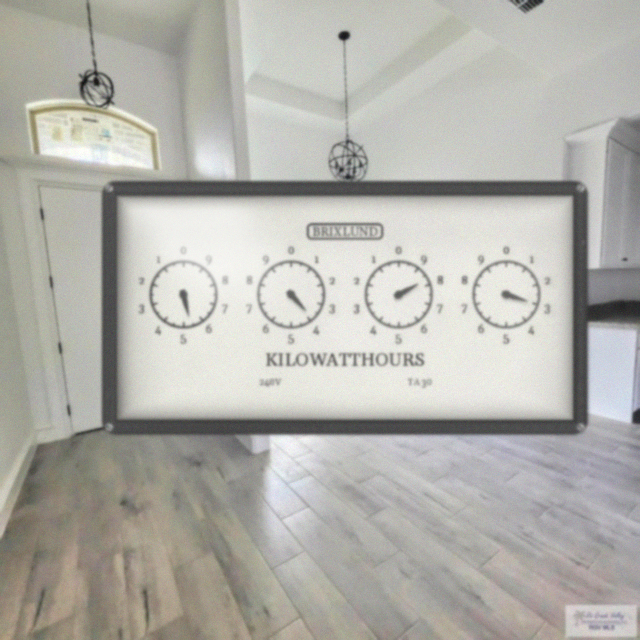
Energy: 5383kWh
